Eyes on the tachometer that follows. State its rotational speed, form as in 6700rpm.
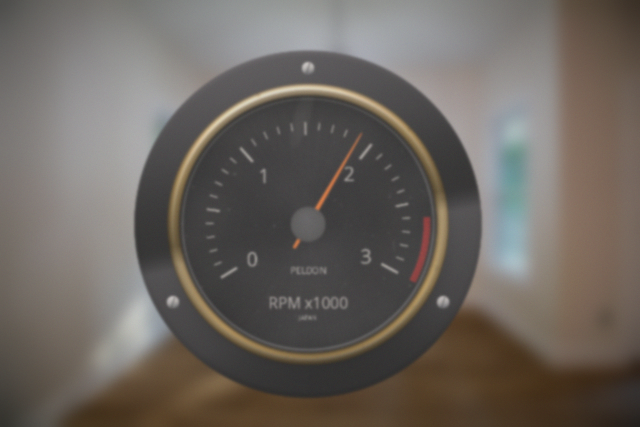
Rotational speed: 1900rpm
